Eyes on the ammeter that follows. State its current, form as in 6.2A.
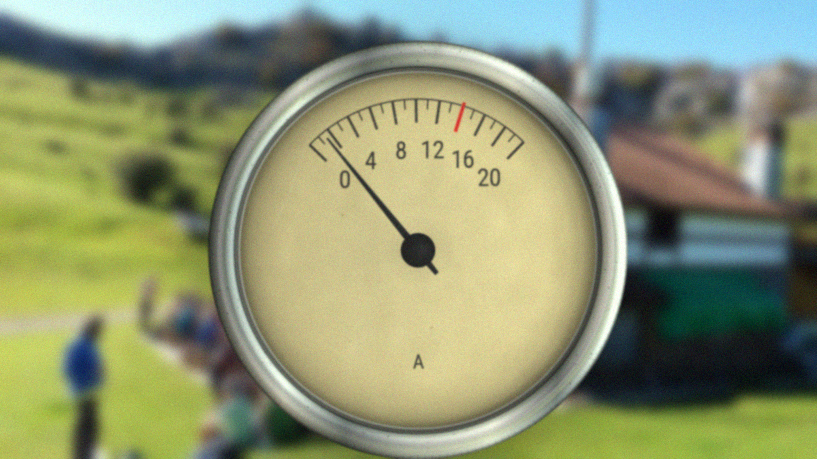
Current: 1.5A
